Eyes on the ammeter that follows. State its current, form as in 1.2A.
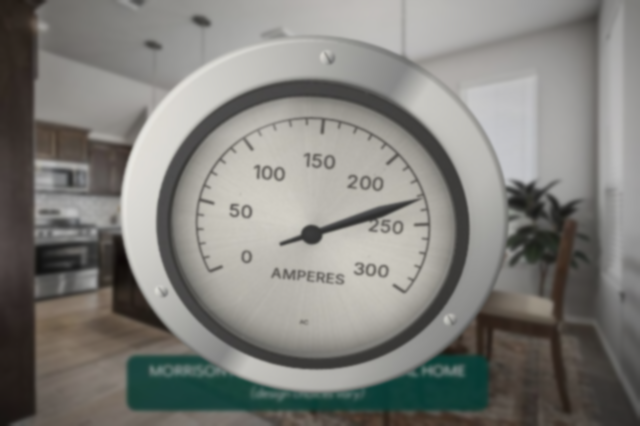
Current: 230A
